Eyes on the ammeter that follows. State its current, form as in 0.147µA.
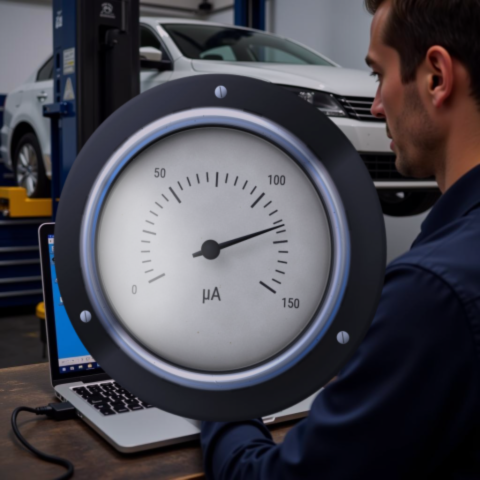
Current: 117.5µA
